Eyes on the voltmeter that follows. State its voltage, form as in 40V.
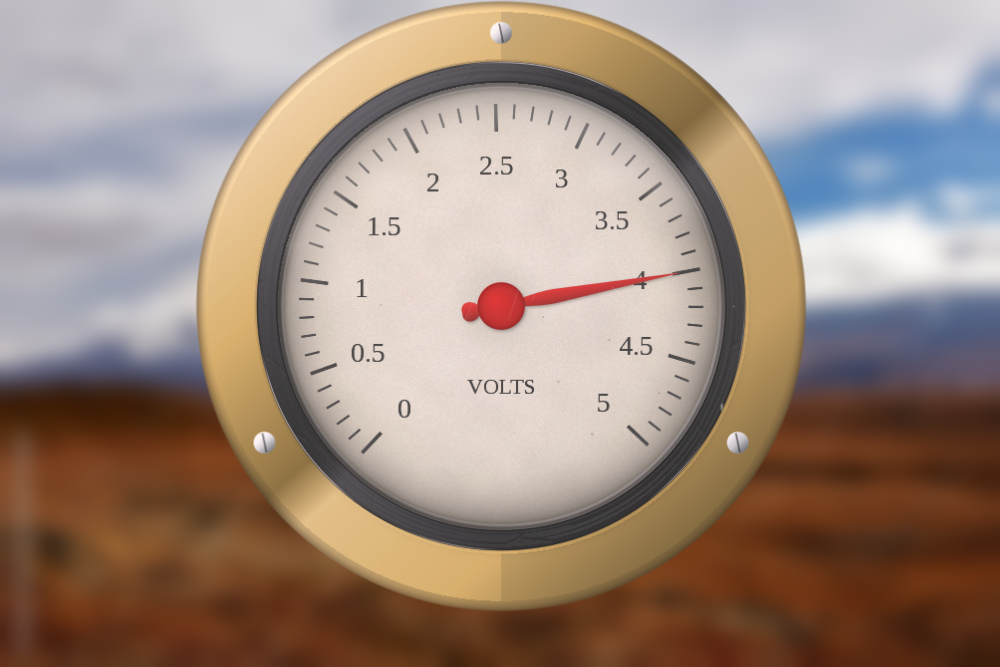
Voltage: 4V
